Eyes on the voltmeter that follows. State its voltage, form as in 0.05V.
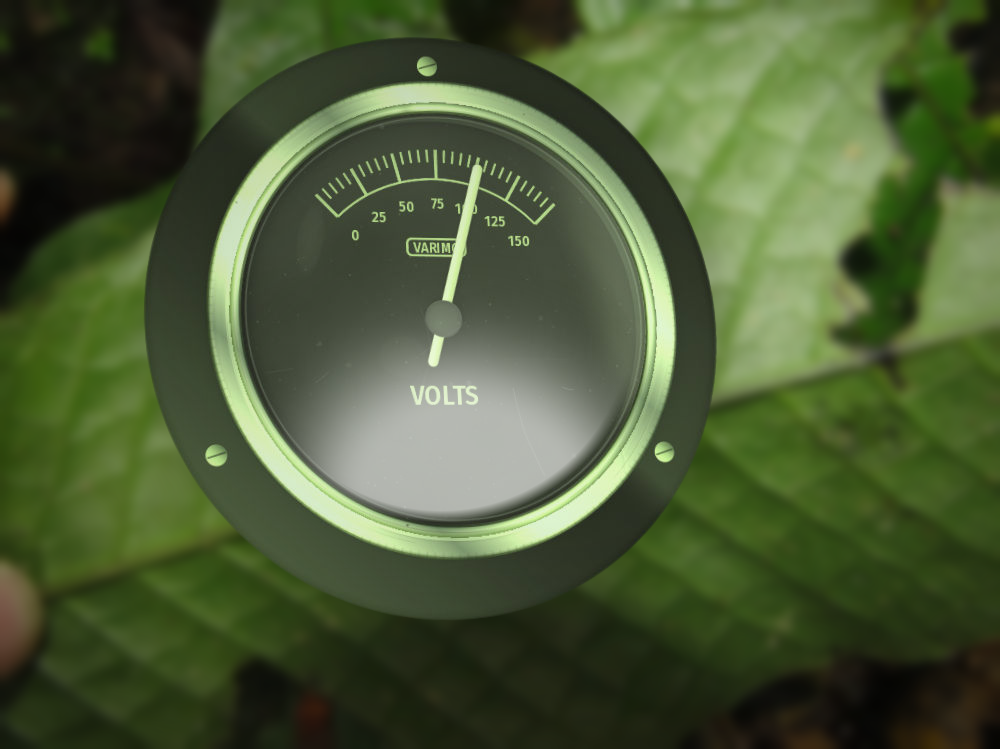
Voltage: 100V
